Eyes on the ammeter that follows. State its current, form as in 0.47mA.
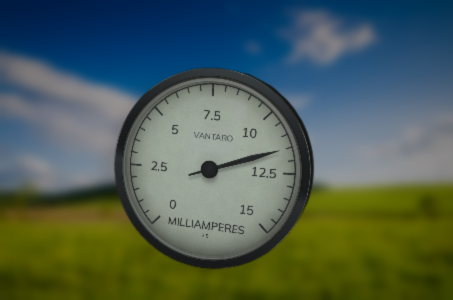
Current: 11.5mA
